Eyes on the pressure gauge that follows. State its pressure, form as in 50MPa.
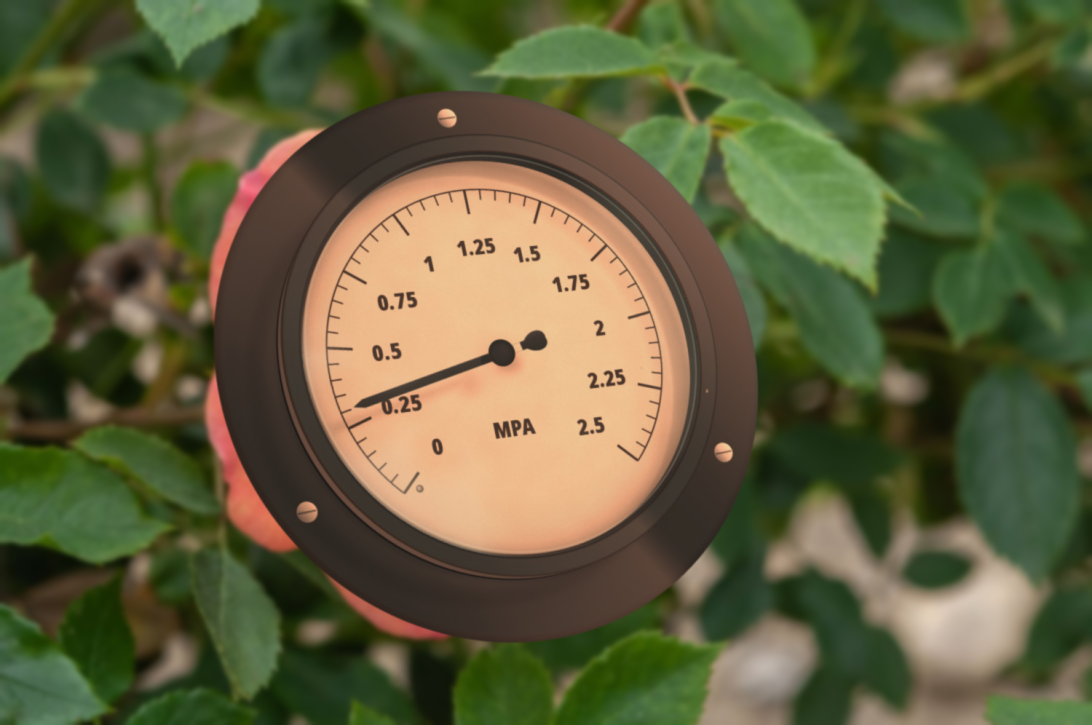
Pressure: 0.3MPa
